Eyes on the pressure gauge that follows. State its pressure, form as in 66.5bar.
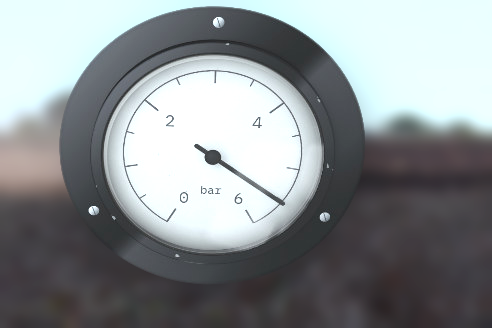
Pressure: 5.5bar
